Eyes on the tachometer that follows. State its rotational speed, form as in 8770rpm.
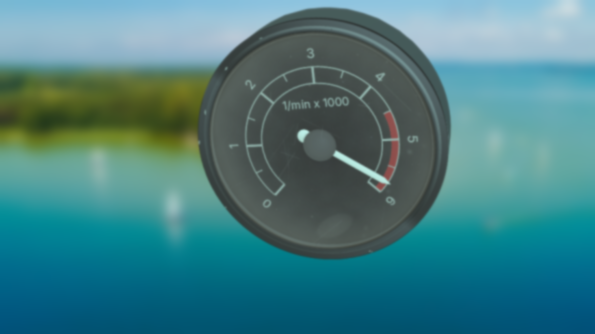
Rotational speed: 5750rpm
